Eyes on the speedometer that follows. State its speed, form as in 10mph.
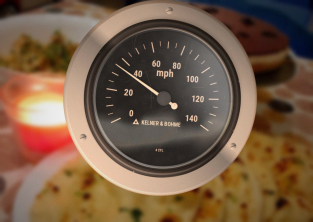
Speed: 35mph
